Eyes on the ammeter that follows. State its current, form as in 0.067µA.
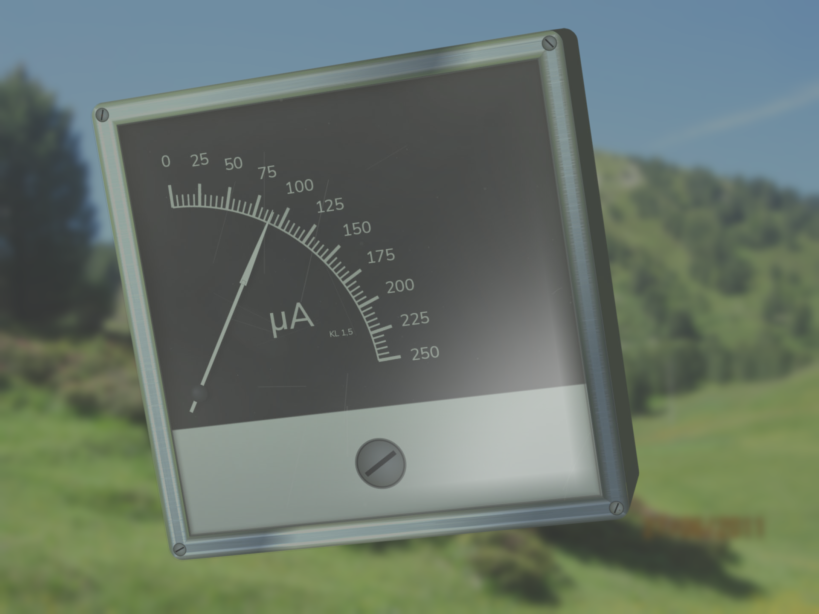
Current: 90µA
